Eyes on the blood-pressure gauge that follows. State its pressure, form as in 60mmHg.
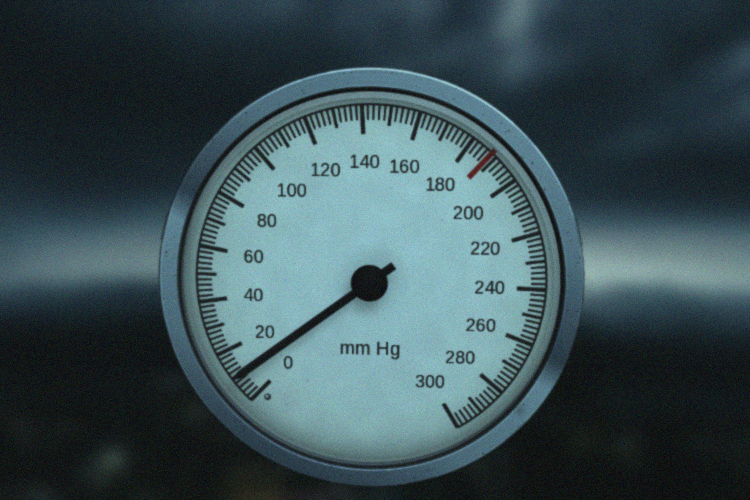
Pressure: 10mmHg
